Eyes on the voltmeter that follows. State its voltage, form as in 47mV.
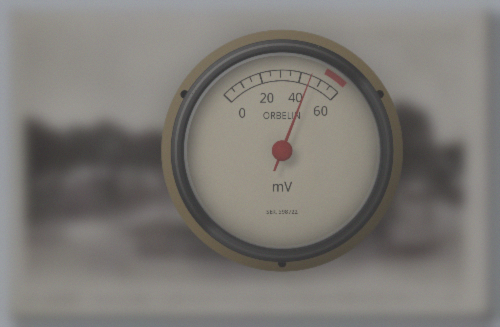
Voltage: 45mV
